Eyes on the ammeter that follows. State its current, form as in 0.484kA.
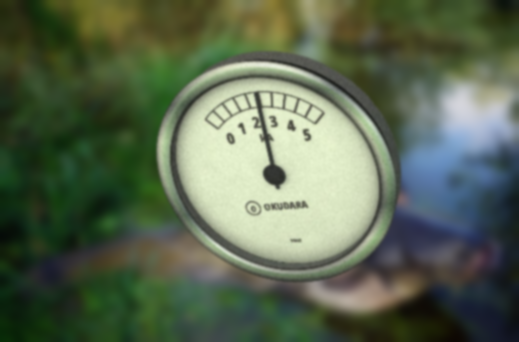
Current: 2.5kA
